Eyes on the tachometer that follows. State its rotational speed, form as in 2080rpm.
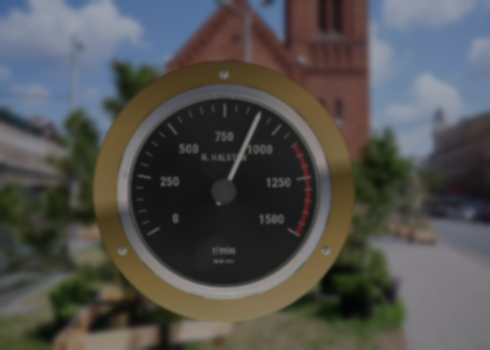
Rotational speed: 900rpm
